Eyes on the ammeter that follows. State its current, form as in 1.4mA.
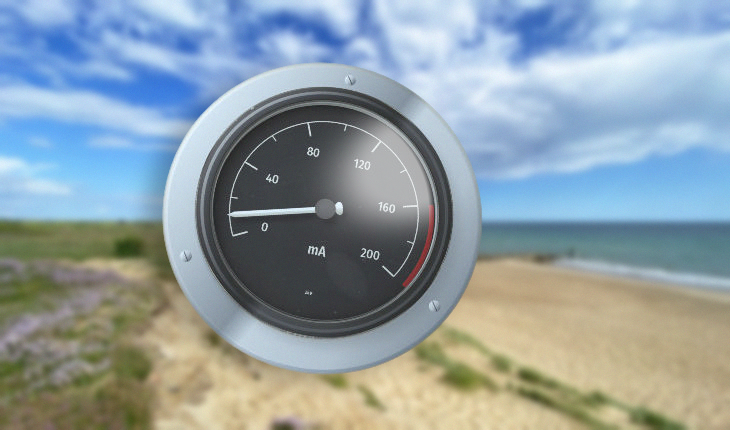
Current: 10mA
